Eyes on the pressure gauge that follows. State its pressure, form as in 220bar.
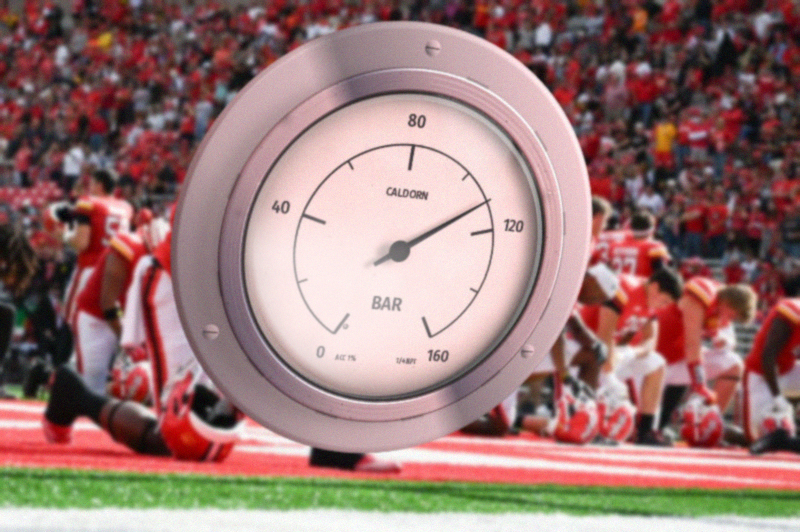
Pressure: 110bar
